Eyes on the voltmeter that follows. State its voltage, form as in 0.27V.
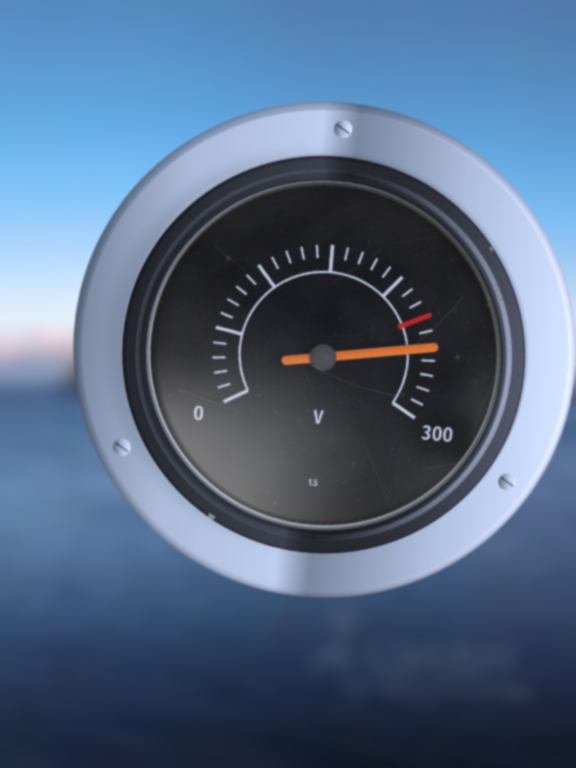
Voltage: 250V
